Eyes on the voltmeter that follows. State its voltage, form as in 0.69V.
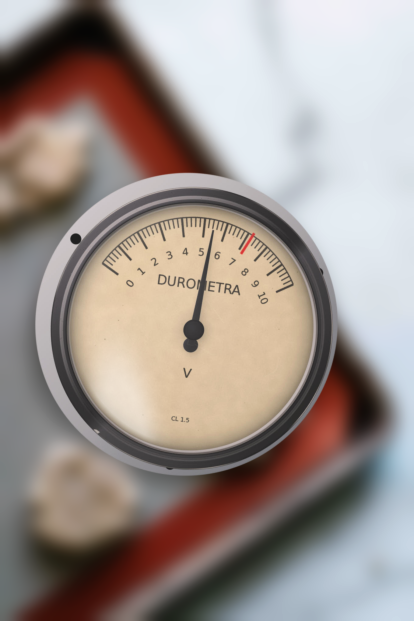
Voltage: 5.4V
